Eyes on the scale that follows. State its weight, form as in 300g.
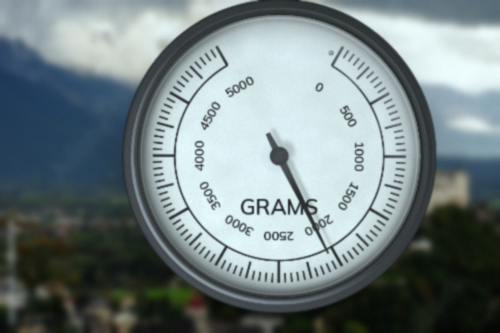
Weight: 2050g
